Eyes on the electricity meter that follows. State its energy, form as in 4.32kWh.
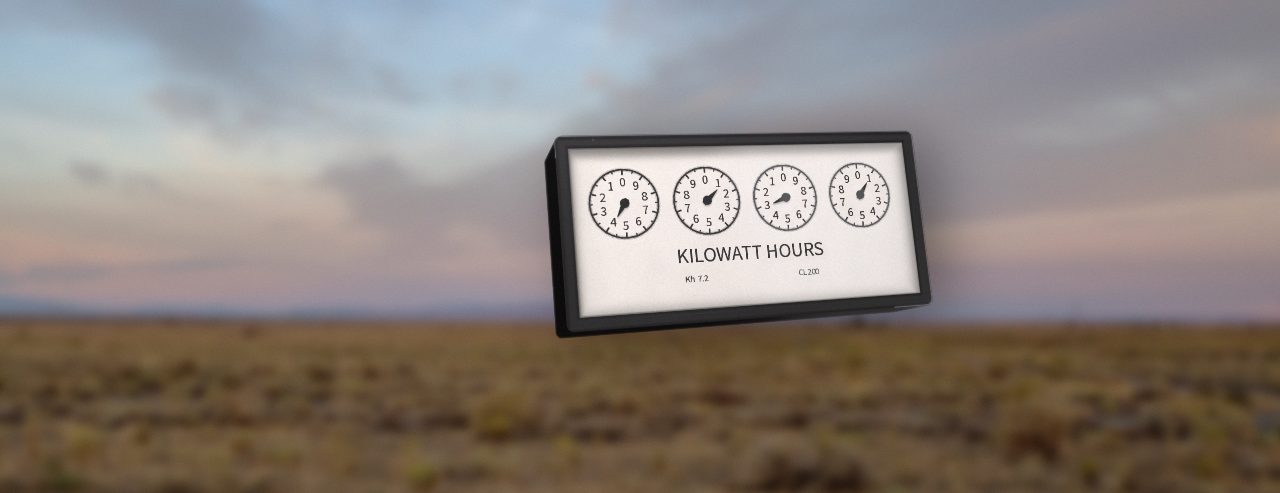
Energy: 4131kWh
